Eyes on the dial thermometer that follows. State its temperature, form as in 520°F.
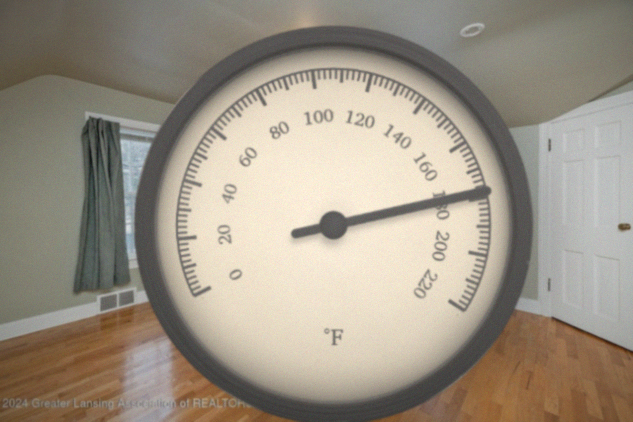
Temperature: 178°F
